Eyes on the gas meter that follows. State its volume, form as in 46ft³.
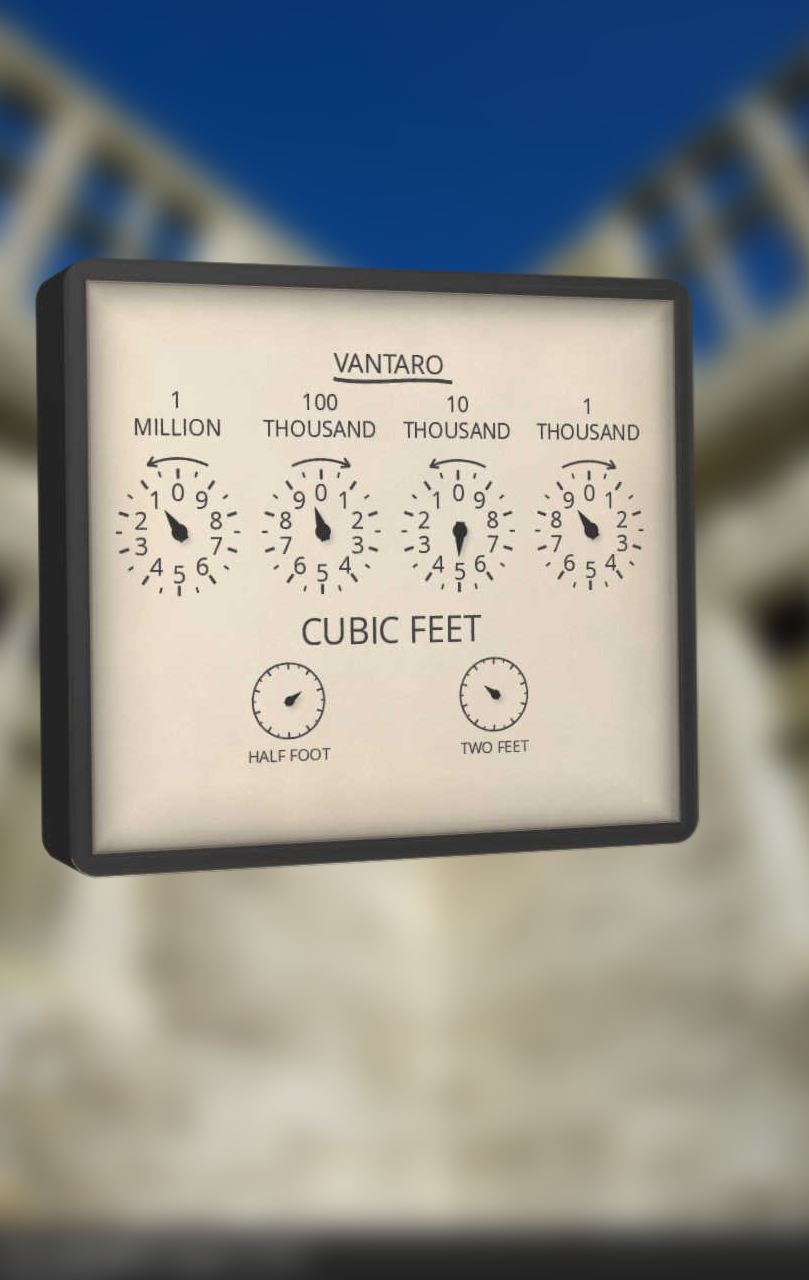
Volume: 94900ft³
